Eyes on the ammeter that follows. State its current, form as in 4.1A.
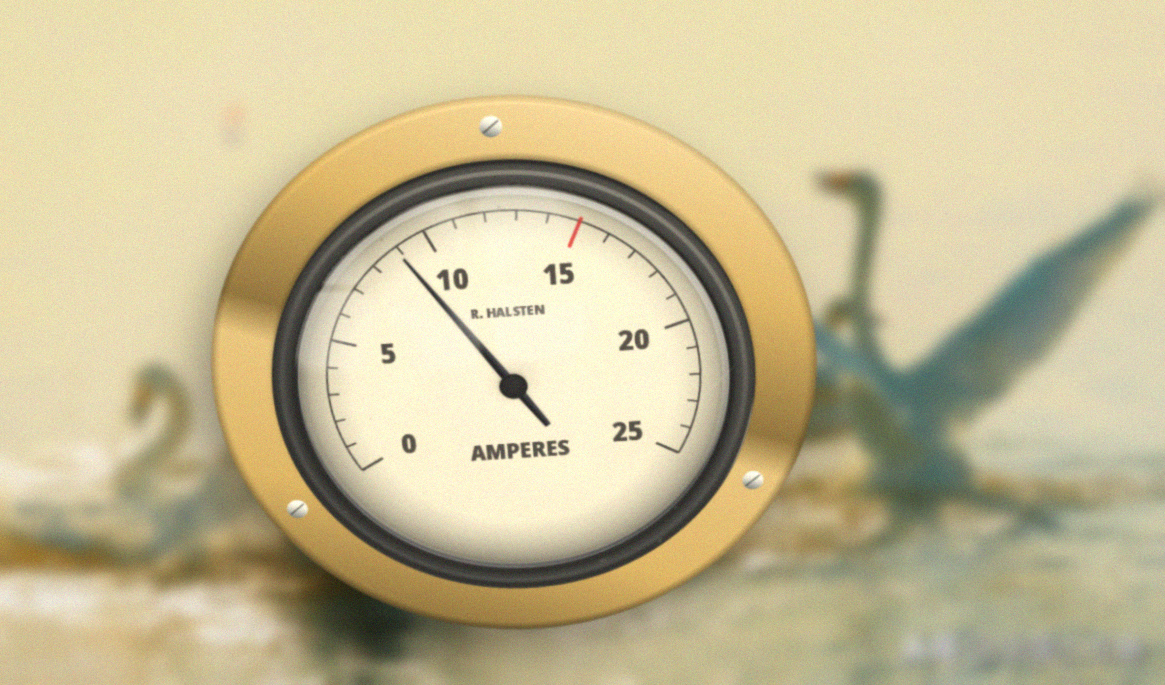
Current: 9A
